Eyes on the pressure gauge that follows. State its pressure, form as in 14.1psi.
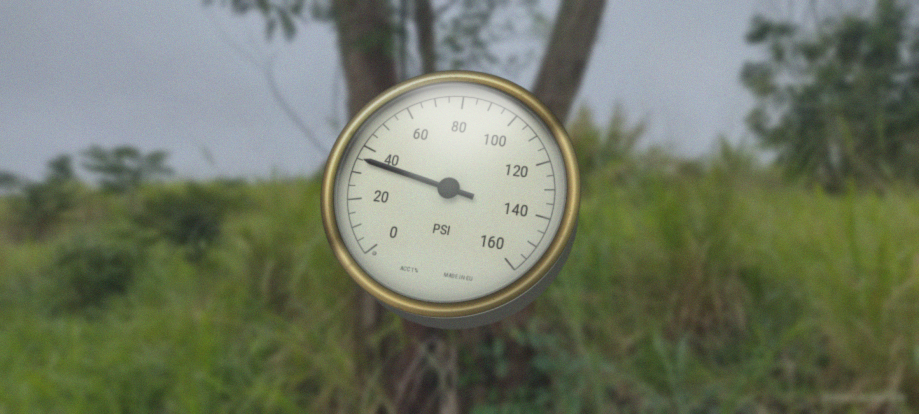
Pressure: 35psi
